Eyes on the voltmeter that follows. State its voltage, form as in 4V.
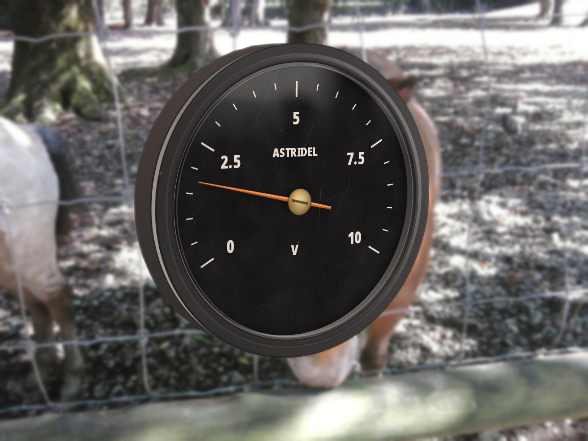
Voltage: 1.75V
